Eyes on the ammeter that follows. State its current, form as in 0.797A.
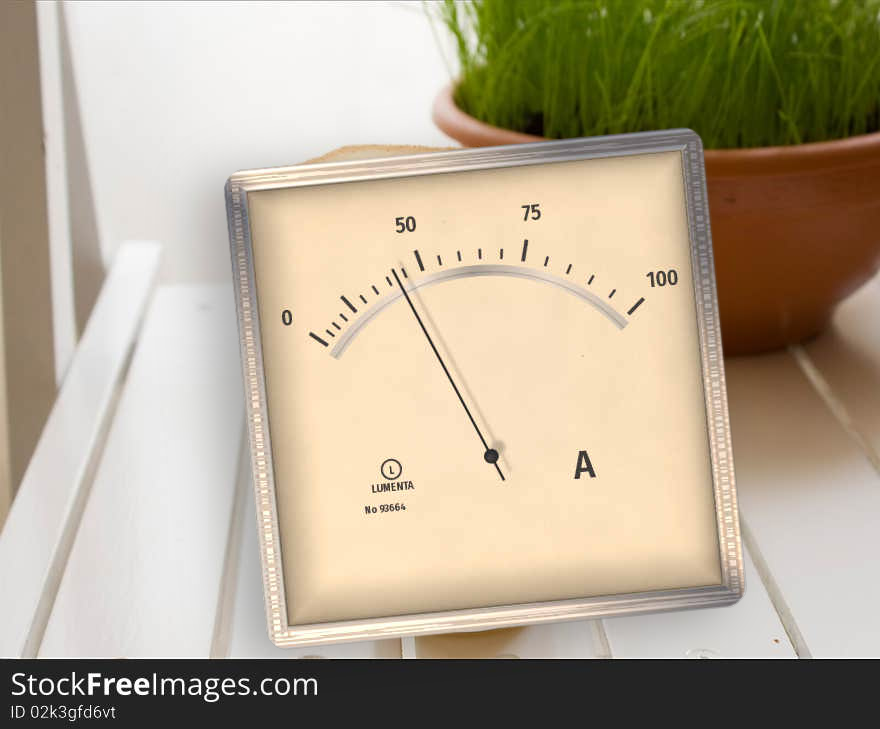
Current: 42.5A
